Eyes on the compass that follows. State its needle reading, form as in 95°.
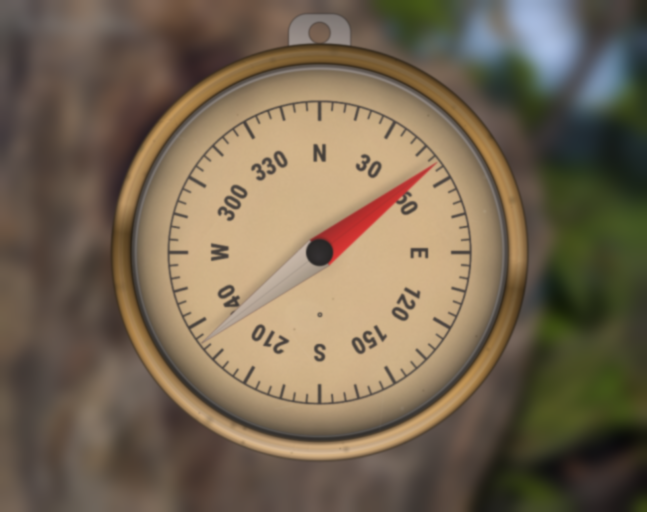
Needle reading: 52.5°
